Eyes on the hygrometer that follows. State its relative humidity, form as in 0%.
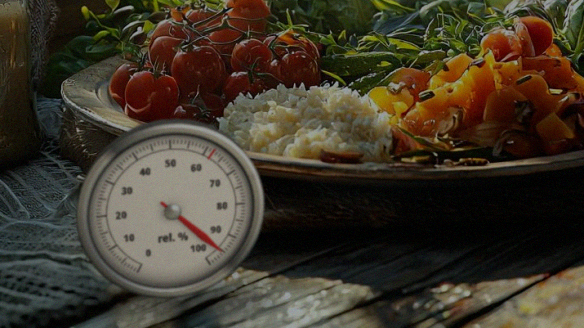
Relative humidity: 95%
